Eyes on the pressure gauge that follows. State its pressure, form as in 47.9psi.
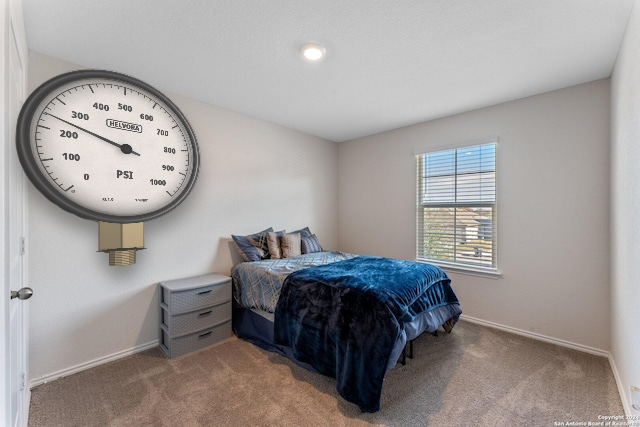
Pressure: 240psi
